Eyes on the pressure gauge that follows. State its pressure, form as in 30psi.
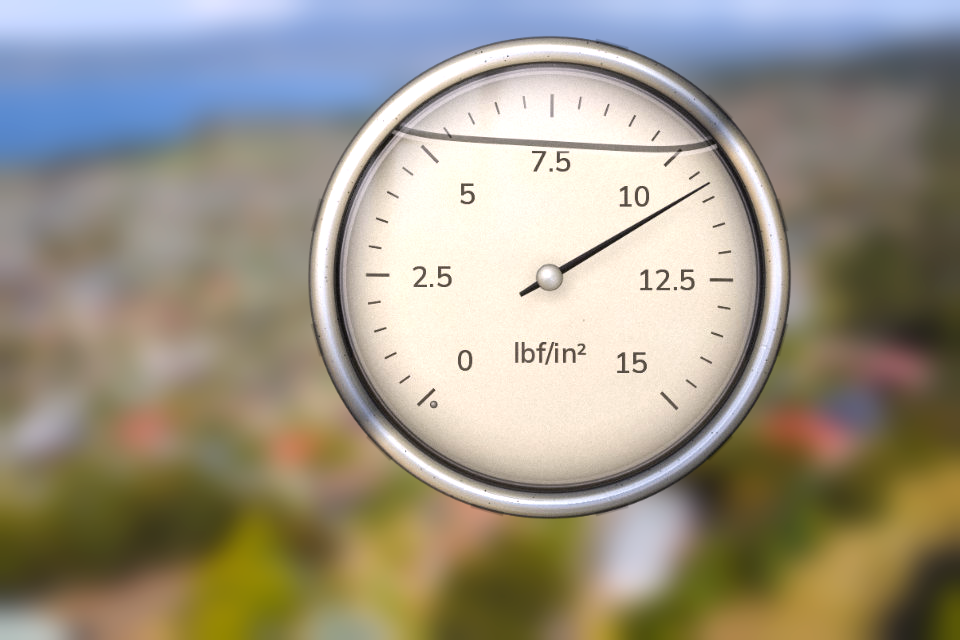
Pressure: 10.75psi
